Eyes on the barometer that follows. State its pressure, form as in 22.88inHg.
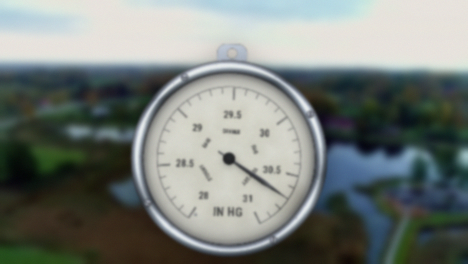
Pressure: 30.7inHg
